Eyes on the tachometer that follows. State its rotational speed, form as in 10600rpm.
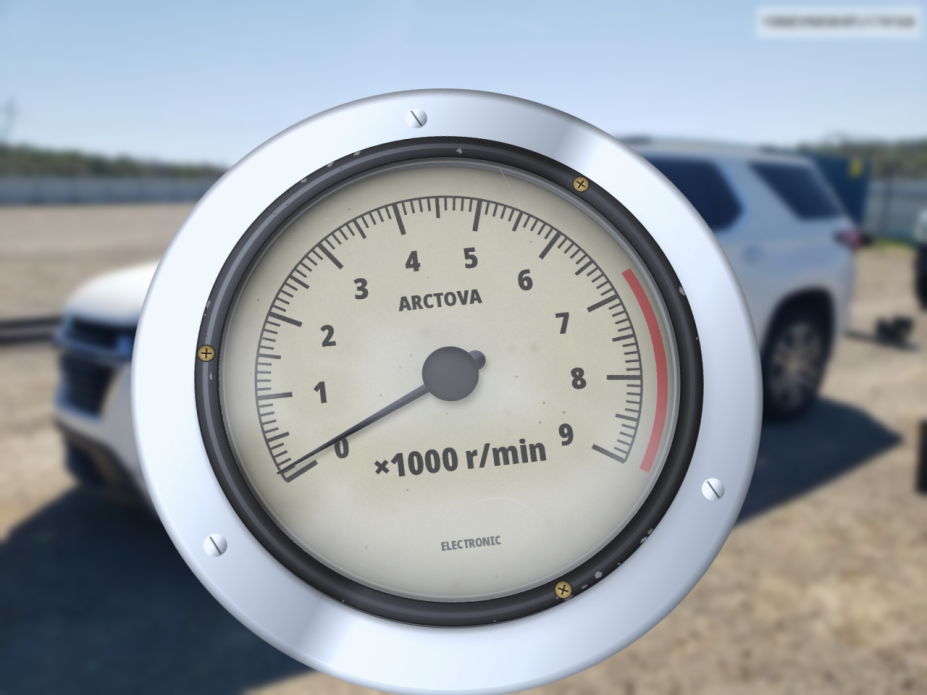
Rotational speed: 100rpm
